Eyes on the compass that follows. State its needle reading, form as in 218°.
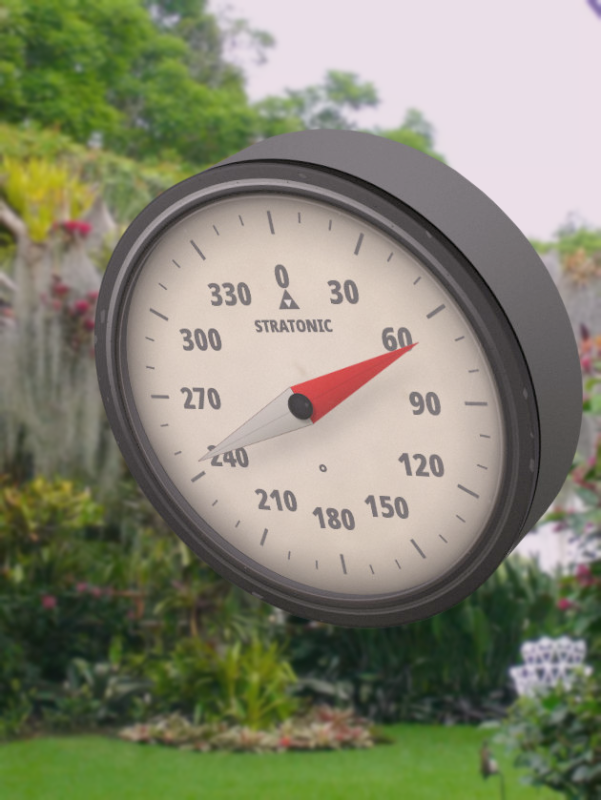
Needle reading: 65°
